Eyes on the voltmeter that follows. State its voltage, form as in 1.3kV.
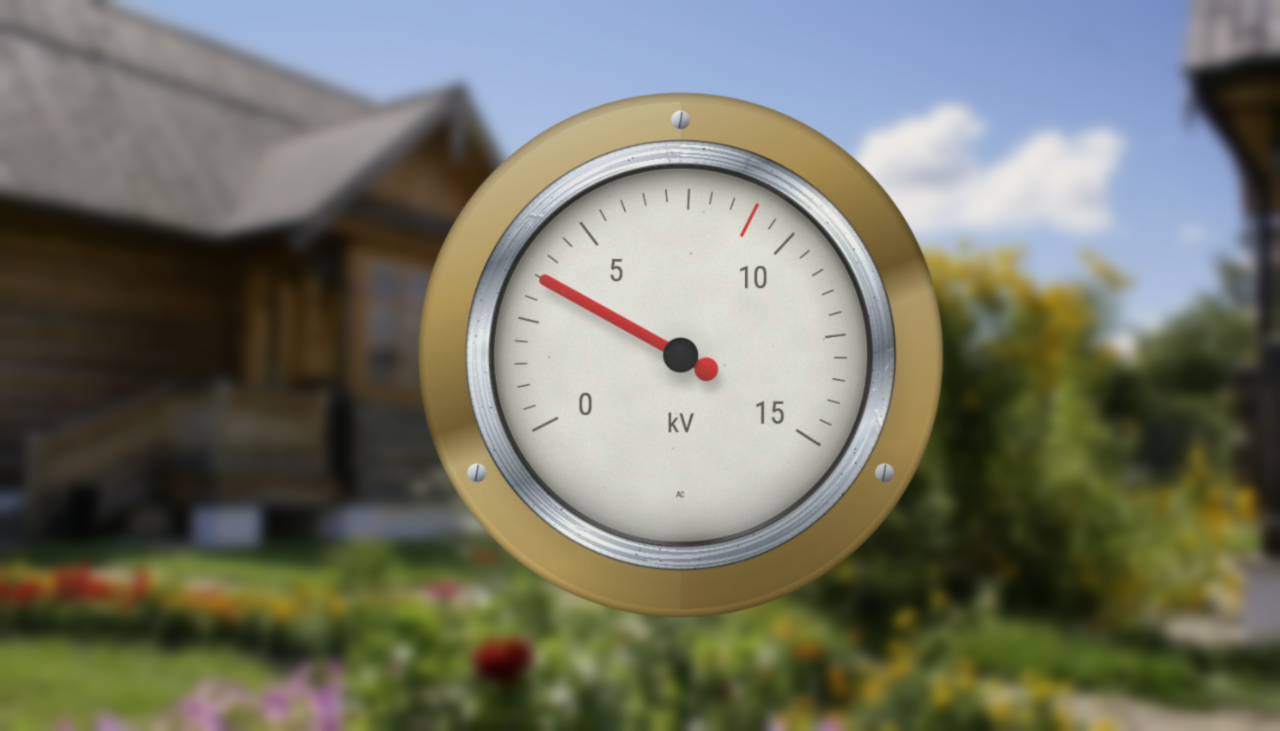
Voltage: 3.5kV
